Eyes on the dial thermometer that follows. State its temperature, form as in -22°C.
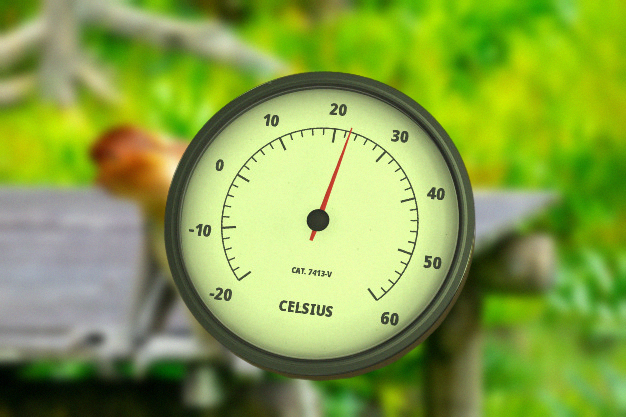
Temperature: 23°C
